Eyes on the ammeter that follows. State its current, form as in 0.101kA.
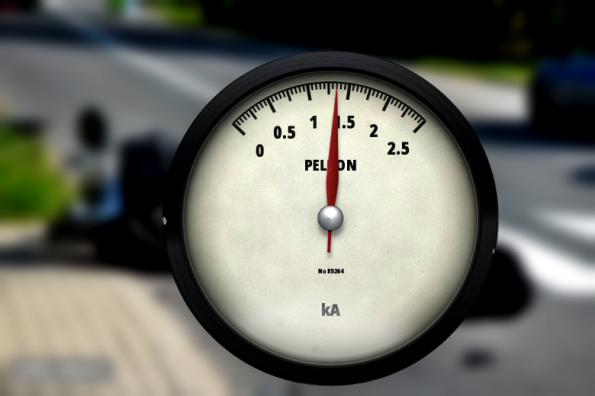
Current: 1.35kA
